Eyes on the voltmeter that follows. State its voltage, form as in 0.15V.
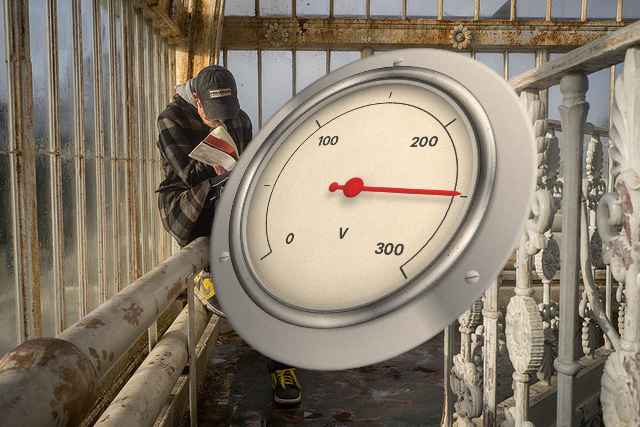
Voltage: 250V
